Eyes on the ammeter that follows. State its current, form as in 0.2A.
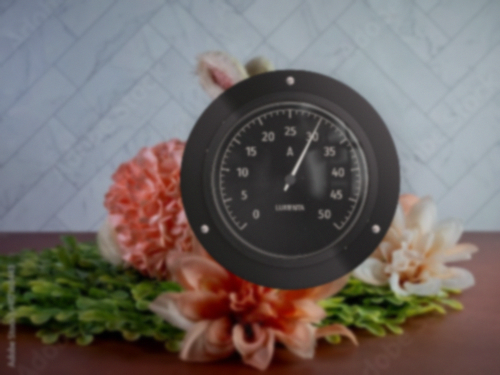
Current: 30A
